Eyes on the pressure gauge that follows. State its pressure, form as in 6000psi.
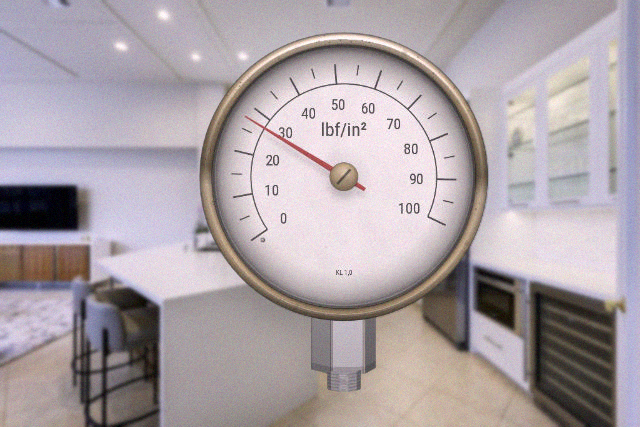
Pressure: 27.5psi
